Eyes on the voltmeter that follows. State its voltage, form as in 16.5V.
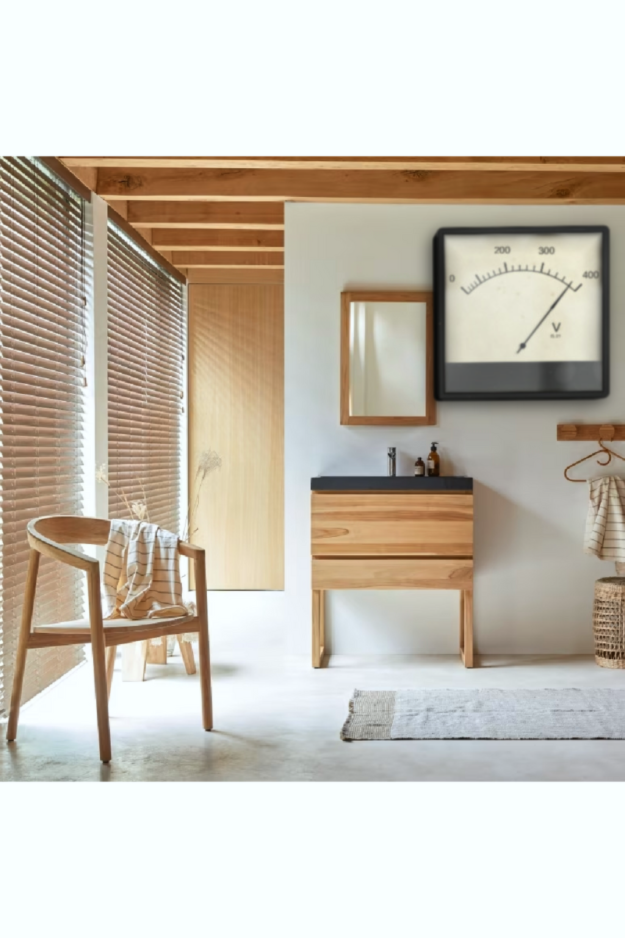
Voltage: 380V
